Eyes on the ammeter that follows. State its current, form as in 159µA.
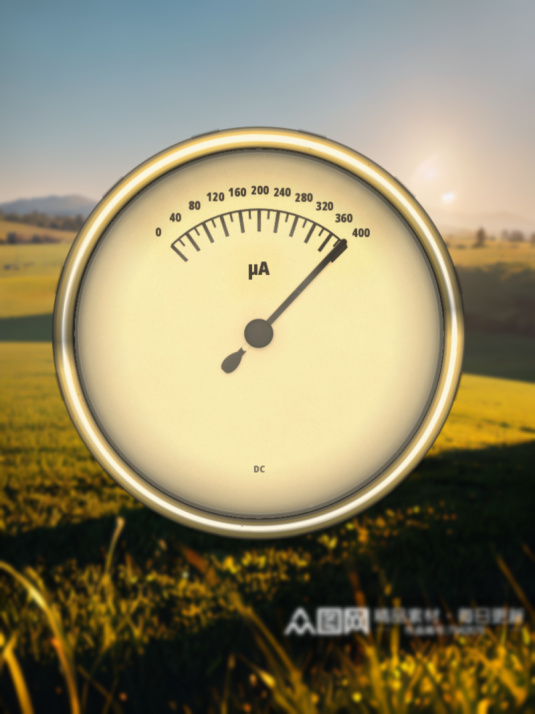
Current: 390µA
